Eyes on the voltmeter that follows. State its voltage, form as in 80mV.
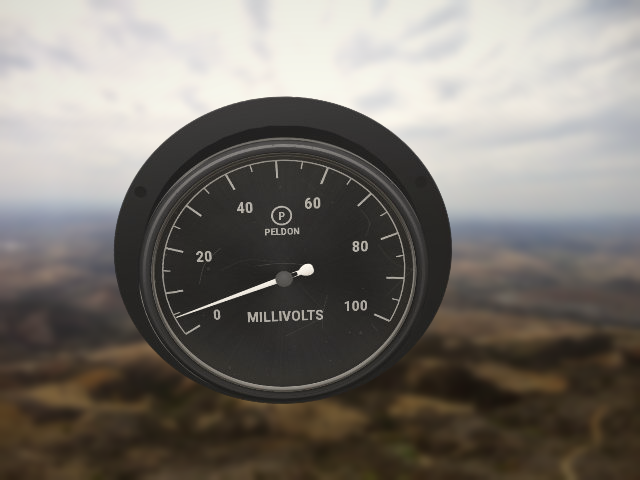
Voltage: 5mV
